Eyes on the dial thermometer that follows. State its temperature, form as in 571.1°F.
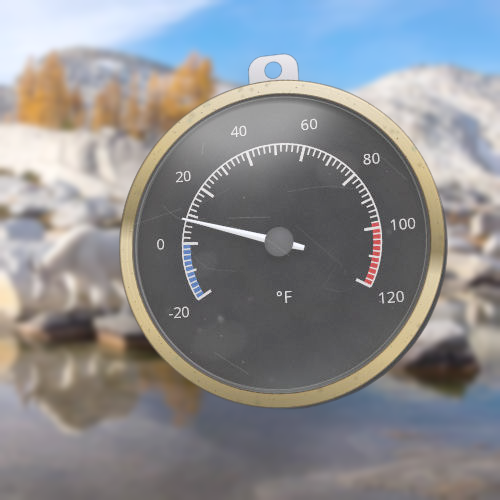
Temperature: 8°F
